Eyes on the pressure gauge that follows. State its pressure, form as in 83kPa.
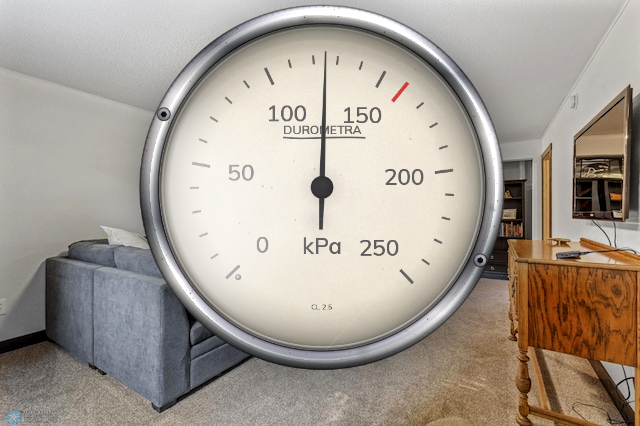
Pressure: 125kPa
